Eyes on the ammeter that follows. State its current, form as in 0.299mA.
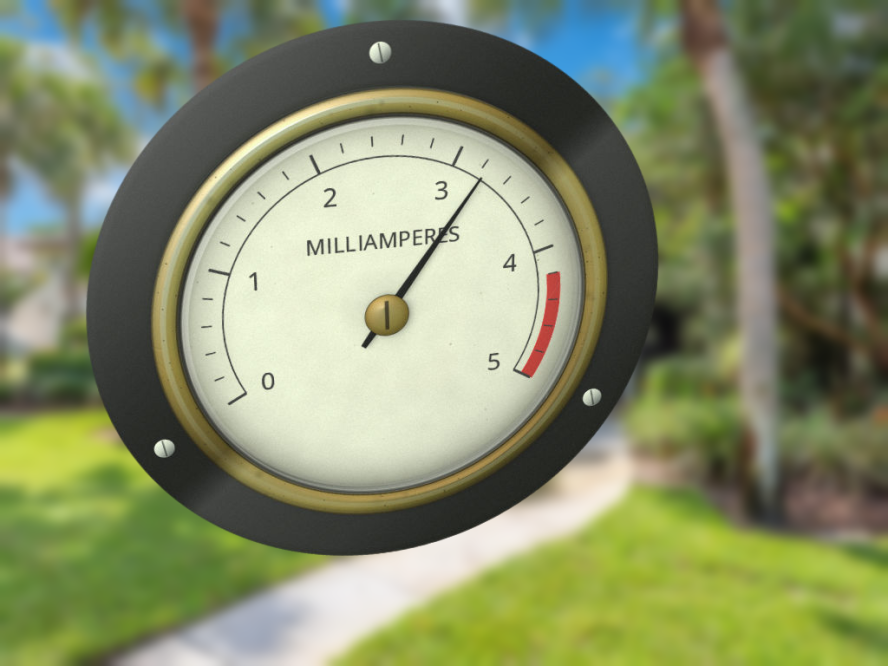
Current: 3.2mA
